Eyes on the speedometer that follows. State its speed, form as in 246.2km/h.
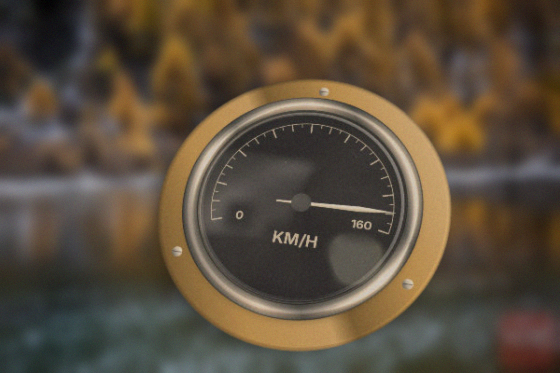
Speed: 150km/h
